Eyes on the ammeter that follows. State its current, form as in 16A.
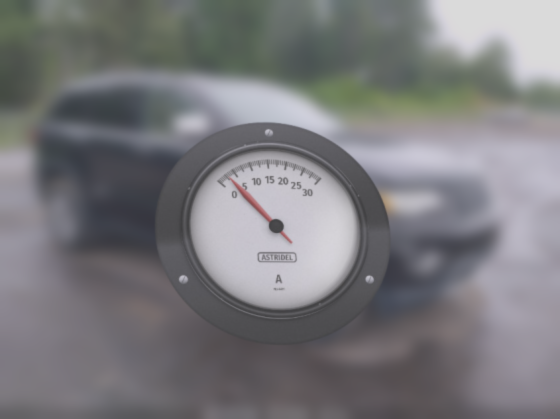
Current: 2.5A
